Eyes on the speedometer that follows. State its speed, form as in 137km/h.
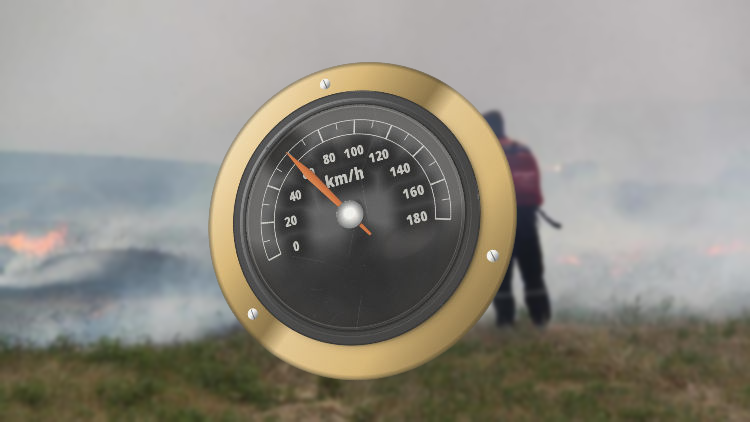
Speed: 60km/h
